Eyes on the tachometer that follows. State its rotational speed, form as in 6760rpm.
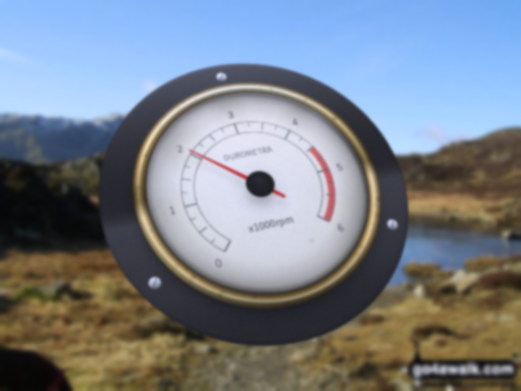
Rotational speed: 2000rpm
